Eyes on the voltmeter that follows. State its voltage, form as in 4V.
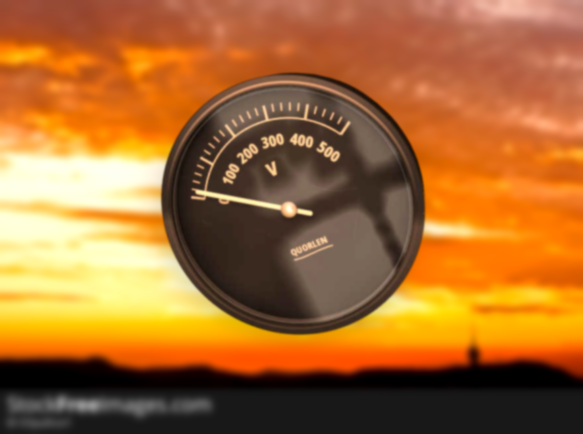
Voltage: 20V
